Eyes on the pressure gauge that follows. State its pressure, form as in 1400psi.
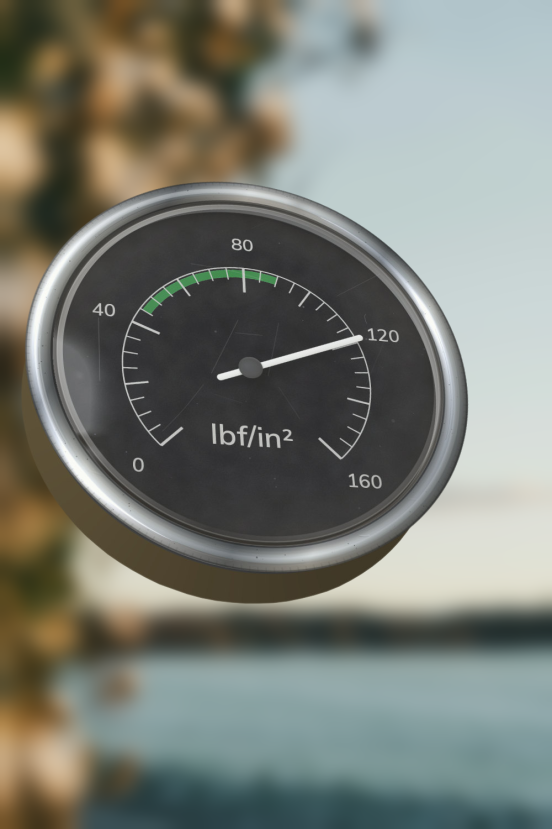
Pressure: 120psi
